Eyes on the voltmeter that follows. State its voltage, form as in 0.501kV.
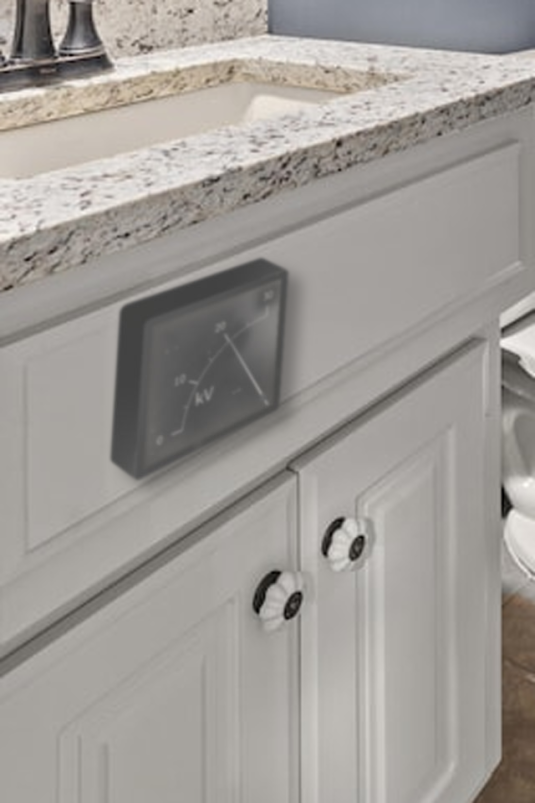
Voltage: 20kV
